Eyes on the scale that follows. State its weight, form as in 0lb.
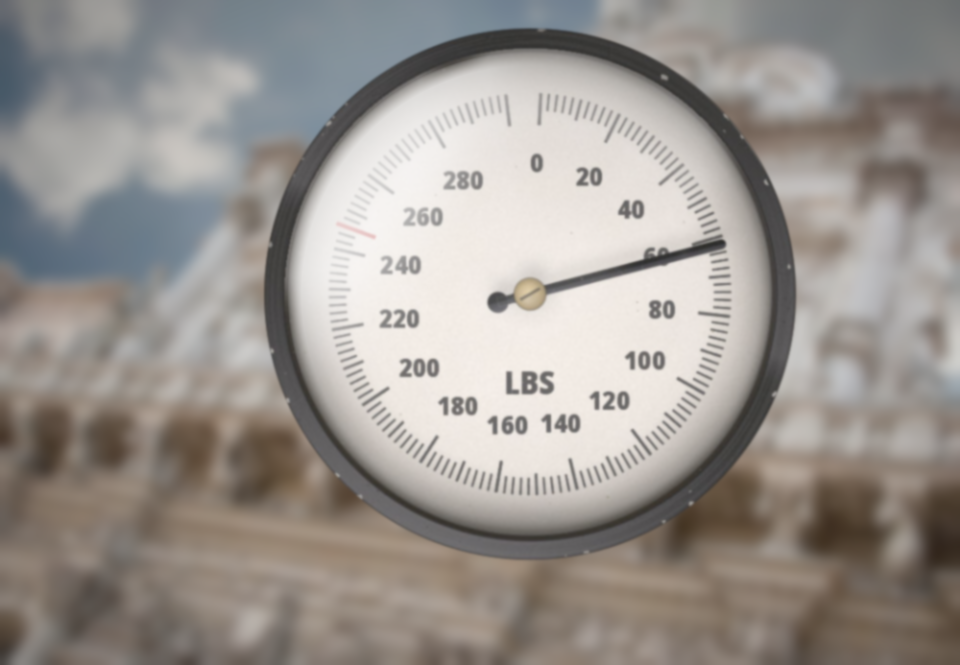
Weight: 62lb
